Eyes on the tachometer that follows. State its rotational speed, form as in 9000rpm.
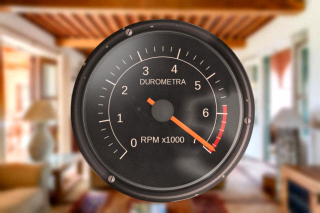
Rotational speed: 6900rpm
